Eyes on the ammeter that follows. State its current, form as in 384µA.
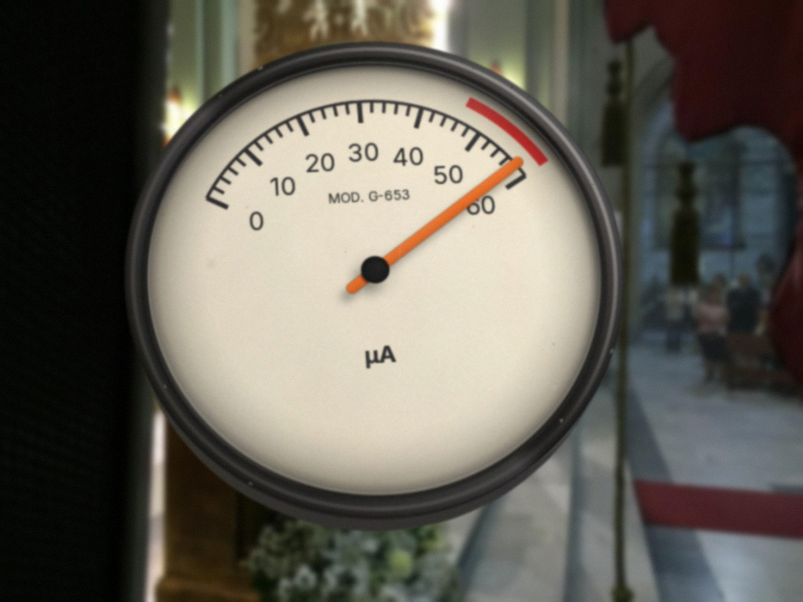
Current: 58µA
